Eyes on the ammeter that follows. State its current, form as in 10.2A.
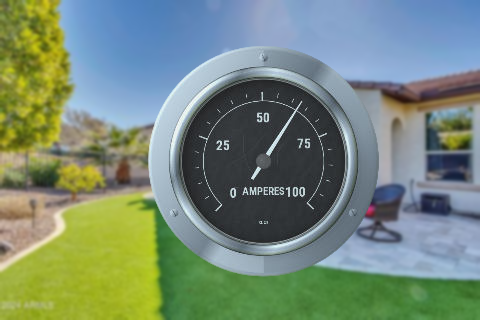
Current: 62.5A
